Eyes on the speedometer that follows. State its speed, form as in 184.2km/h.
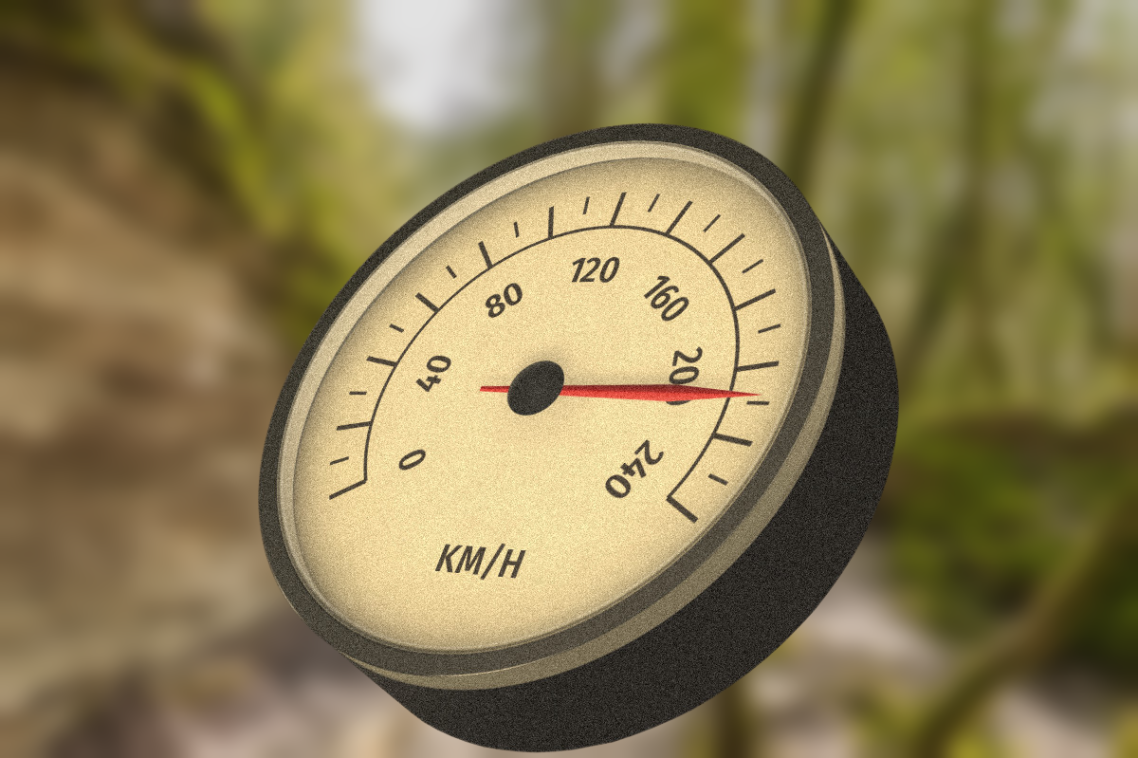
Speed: 210km/h
